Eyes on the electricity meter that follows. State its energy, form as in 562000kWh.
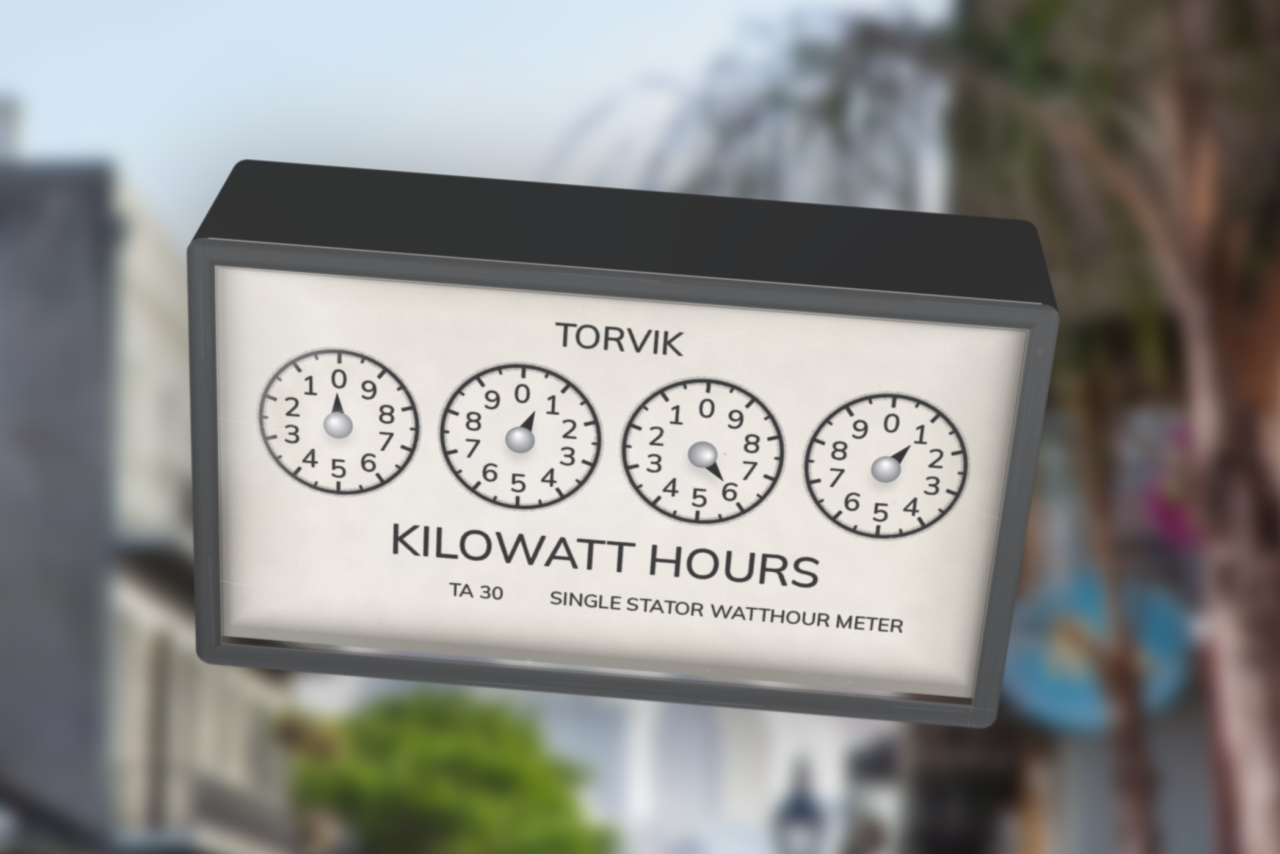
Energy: 61kWh
